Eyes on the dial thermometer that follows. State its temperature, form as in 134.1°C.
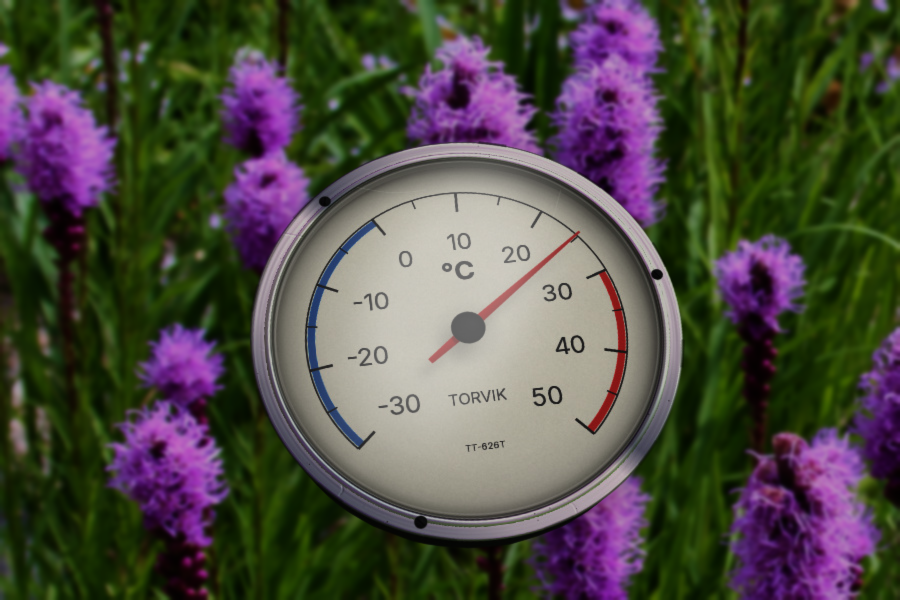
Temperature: 25°C
